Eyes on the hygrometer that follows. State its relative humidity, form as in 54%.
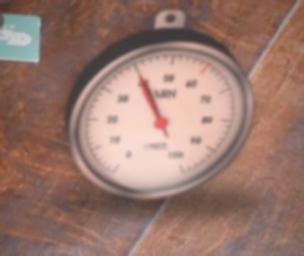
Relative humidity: 40%
